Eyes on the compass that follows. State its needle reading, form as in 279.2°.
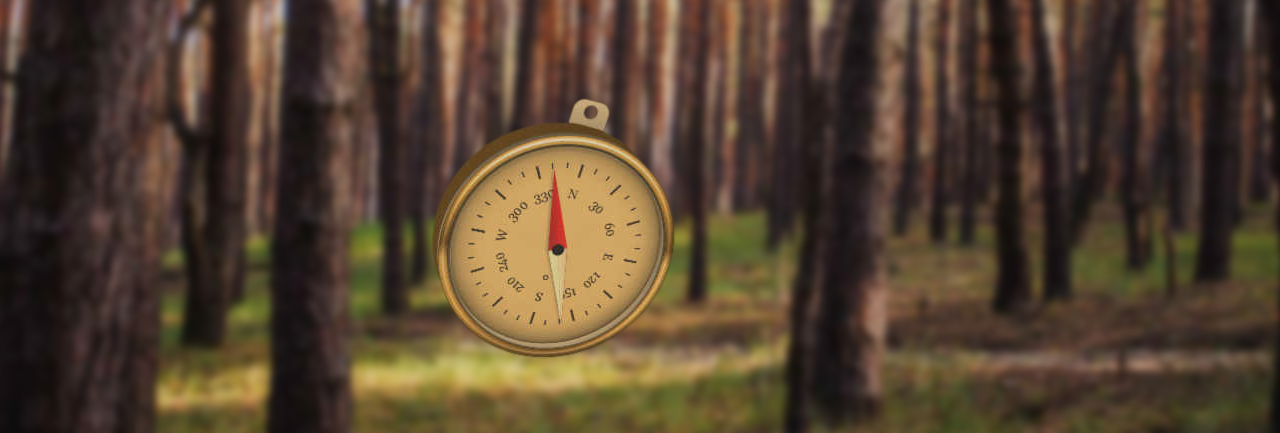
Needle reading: 340°
